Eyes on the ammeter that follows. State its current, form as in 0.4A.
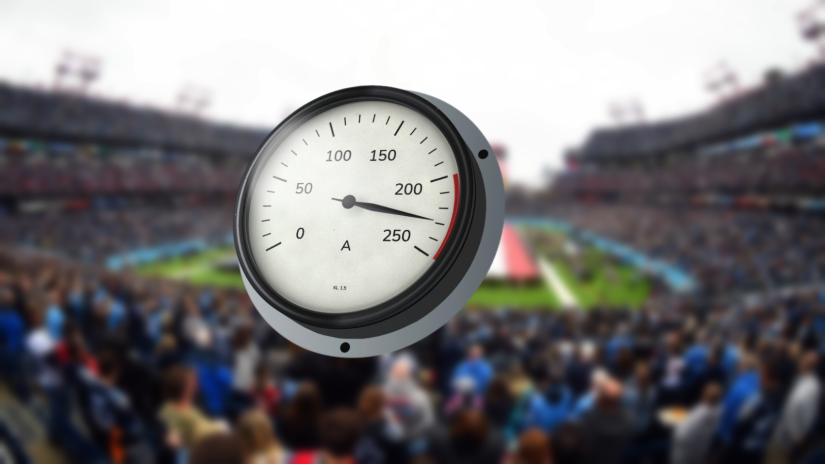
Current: 230A
